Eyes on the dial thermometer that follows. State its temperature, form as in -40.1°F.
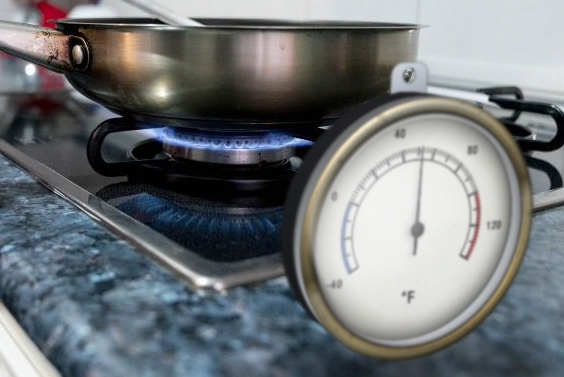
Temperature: 50°F
